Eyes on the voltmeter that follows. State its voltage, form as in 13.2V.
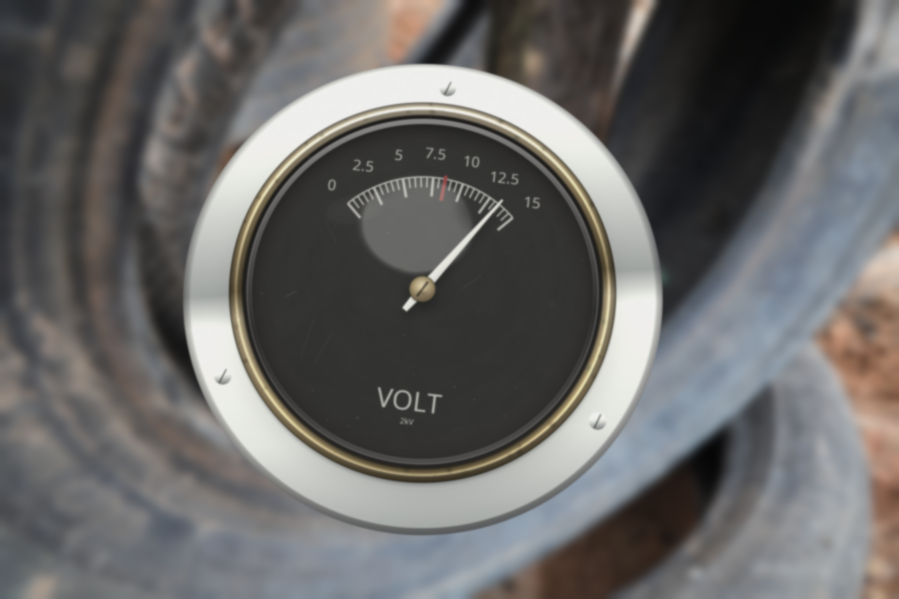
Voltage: 13.5V
